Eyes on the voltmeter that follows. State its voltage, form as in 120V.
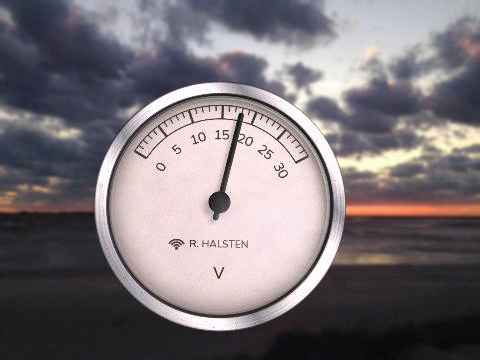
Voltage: 18V
